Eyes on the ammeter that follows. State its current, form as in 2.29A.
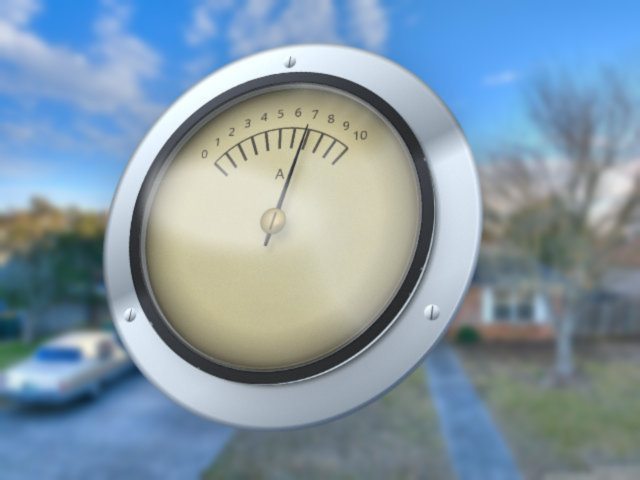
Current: 7A
